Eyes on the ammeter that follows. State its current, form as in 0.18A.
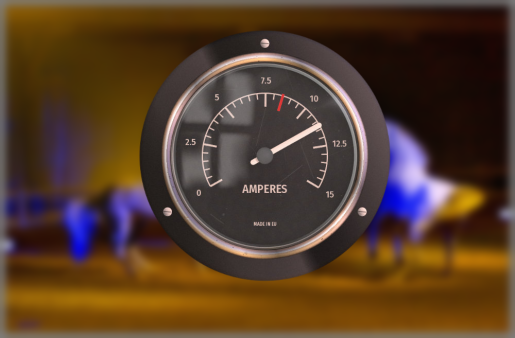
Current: 11.25A
